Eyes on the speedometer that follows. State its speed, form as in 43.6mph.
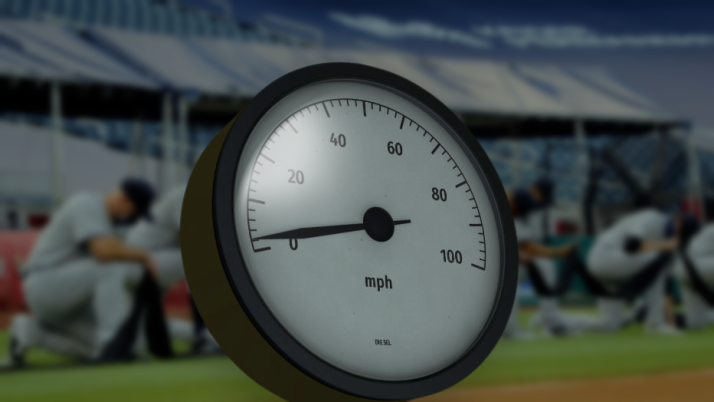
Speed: 2mph
